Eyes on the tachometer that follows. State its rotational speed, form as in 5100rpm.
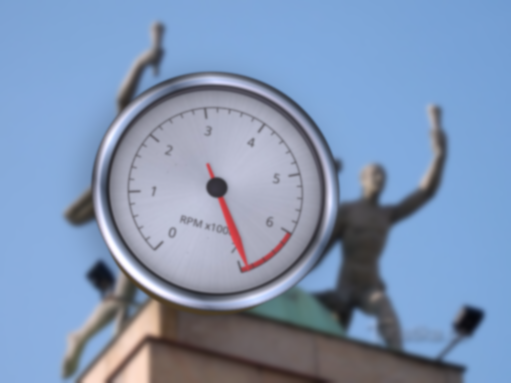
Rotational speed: 6900rpm
